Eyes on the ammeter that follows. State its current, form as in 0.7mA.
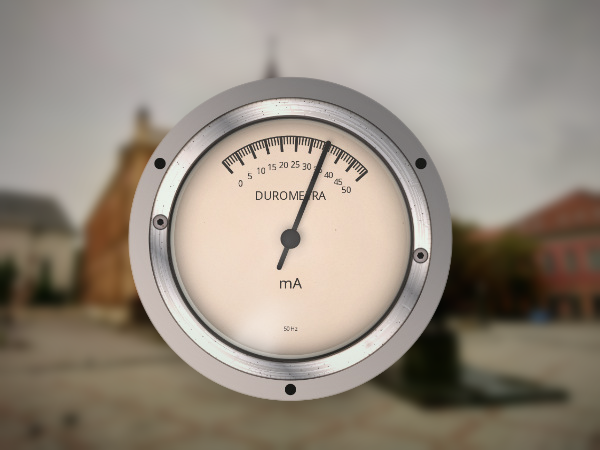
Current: 35mA
